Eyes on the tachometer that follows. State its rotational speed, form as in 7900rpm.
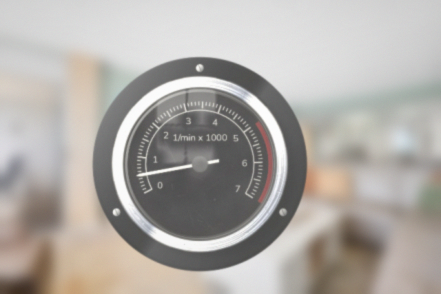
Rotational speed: 500rpm
